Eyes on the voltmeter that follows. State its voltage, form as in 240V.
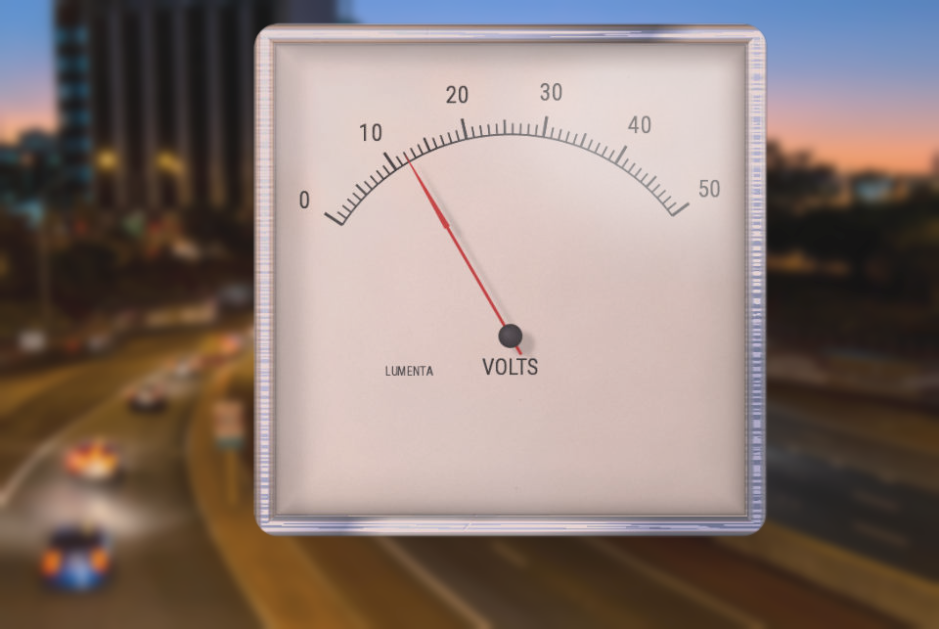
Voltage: 12V
